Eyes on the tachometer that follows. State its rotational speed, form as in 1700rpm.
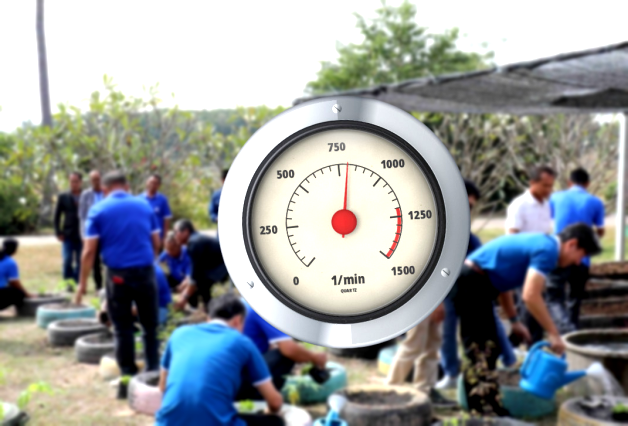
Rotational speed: 800rpm
